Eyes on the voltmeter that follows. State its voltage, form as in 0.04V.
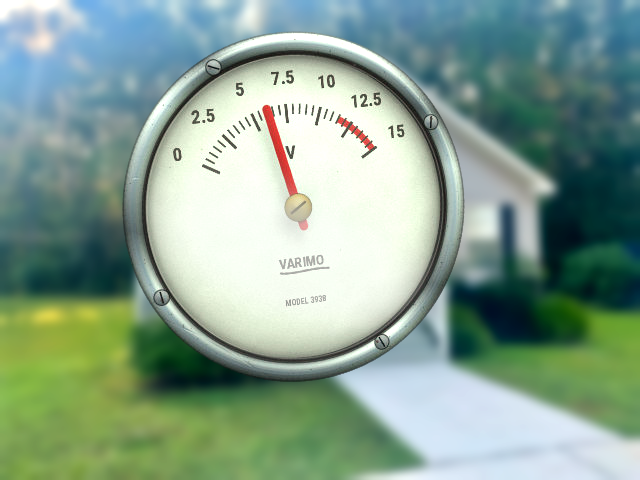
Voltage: 6V
